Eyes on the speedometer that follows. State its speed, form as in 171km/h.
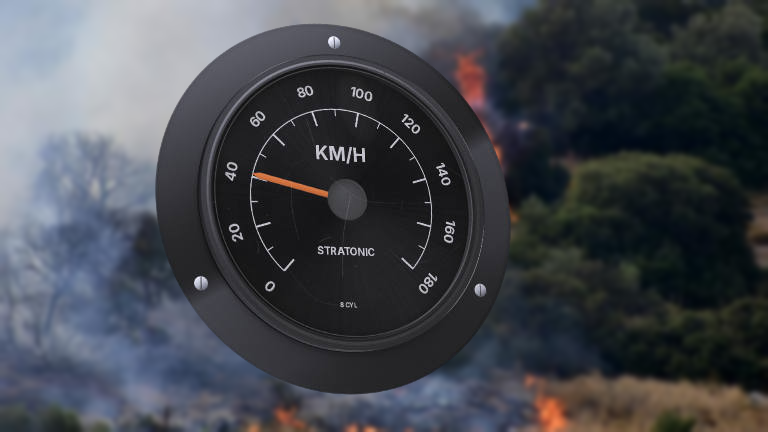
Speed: 40km/h
